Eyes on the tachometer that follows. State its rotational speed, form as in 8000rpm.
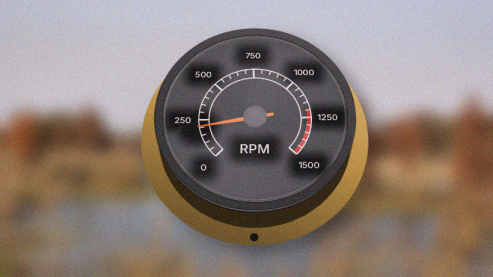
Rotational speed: 200rpm
